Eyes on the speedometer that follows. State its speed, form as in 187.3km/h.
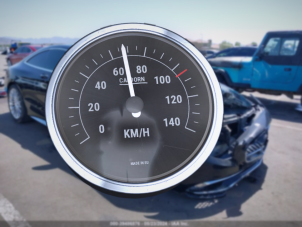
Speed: 67.5km/h
